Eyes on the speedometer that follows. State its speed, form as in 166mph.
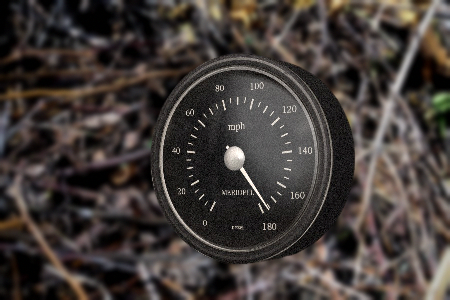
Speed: 175mph
